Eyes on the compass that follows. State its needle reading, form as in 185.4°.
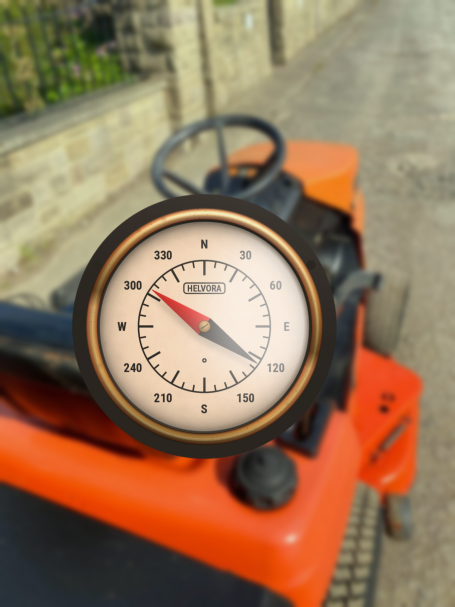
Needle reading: 305°
